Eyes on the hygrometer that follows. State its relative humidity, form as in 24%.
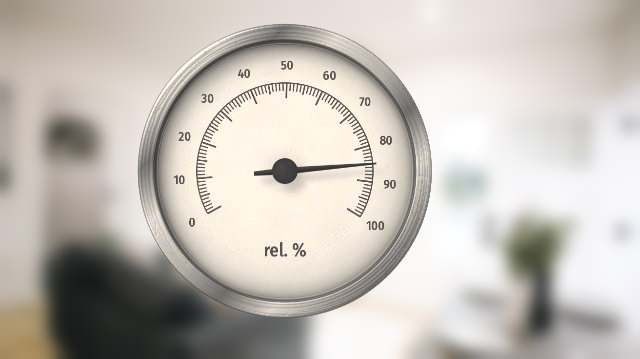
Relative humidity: 85%
